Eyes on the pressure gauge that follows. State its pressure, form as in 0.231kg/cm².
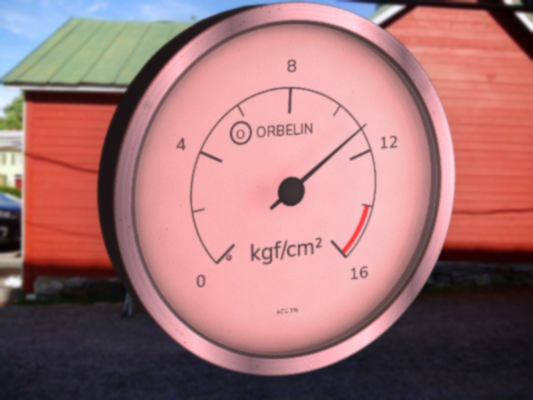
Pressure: 11kg/cm²
